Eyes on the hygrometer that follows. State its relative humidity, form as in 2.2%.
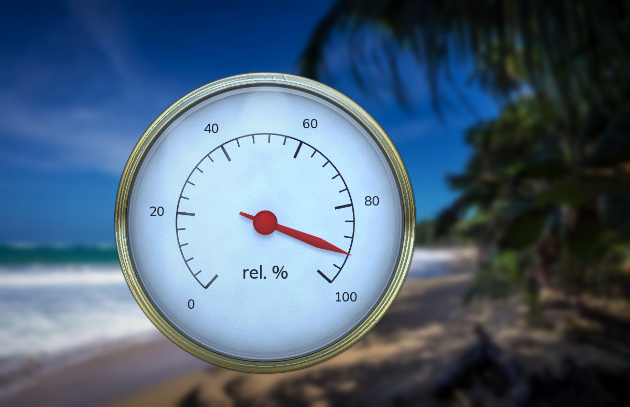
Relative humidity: 92%
